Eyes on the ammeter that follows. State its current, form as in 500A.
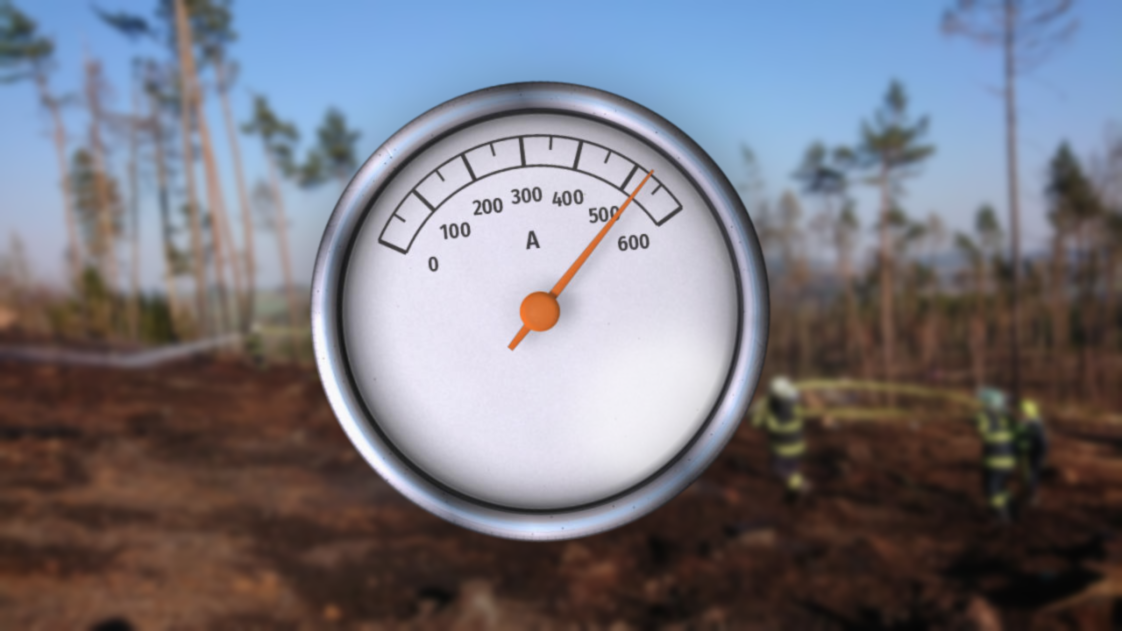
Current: 525A
